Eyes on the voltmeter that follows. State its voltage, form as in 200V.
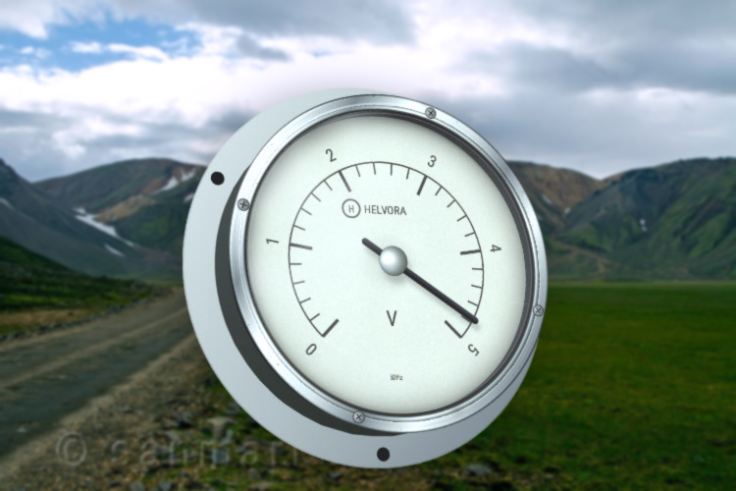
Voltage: 4.8V
